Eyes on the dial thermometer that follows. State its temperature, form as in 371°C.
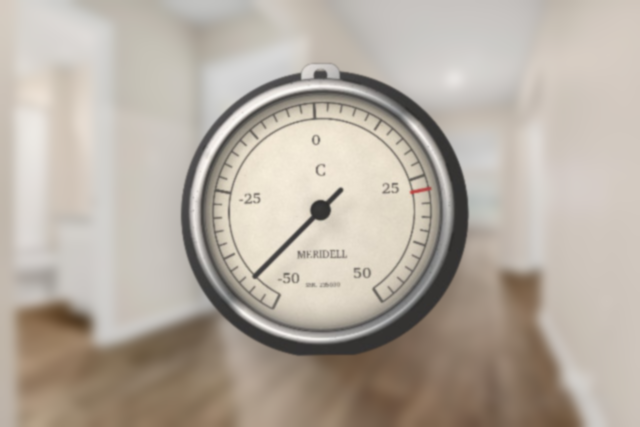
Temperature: -43.75°C
